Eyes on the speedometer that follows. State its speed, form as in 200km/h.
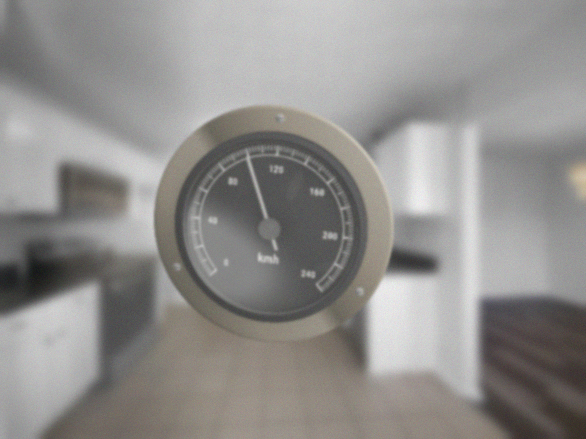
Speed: 100km/h
